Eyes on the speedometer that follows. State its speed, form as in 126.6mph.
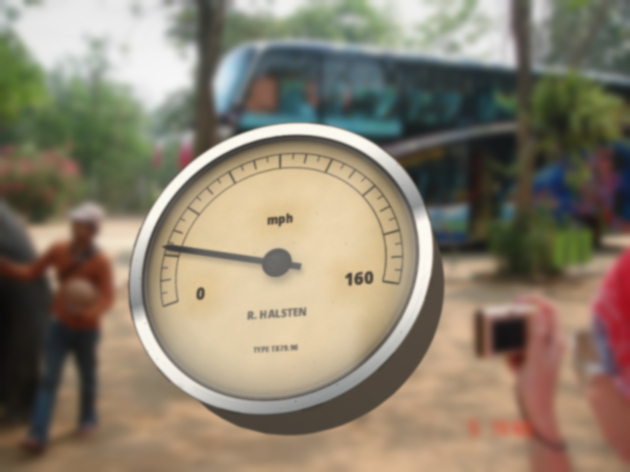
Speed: 22.5mph
